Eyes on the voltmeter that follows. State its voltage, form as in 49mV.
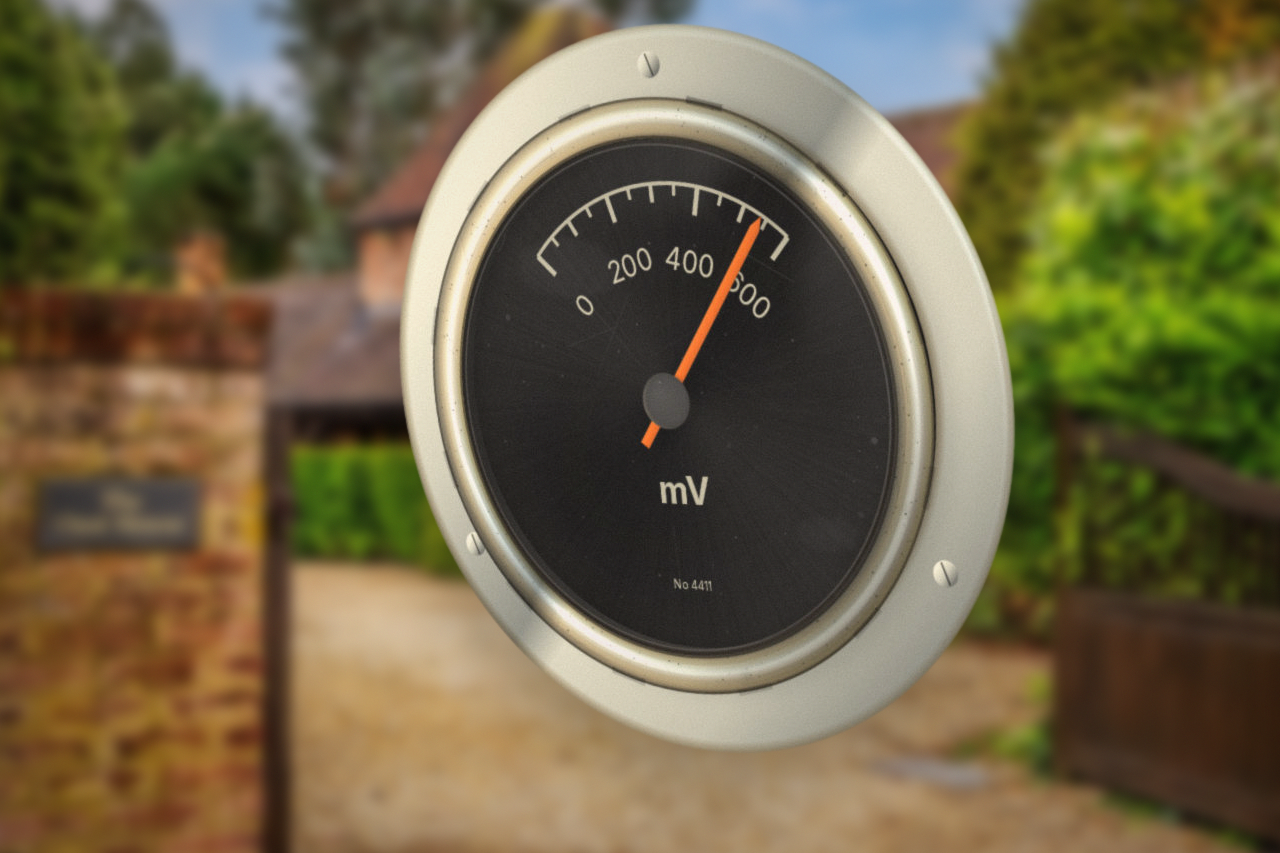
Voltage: 550mV
